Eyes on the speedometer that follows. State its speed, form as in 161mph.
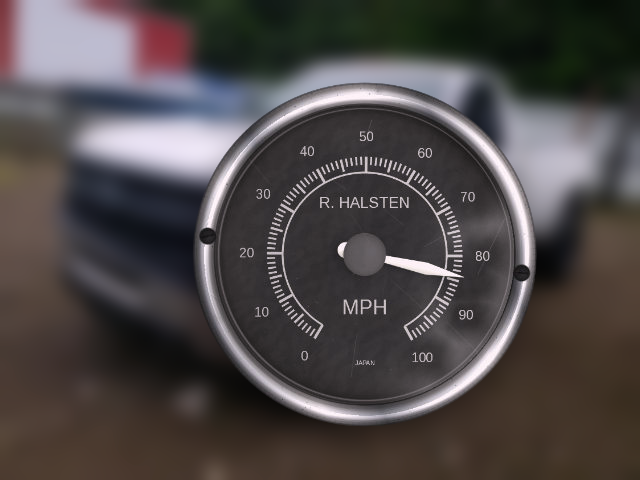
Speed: 84mph
